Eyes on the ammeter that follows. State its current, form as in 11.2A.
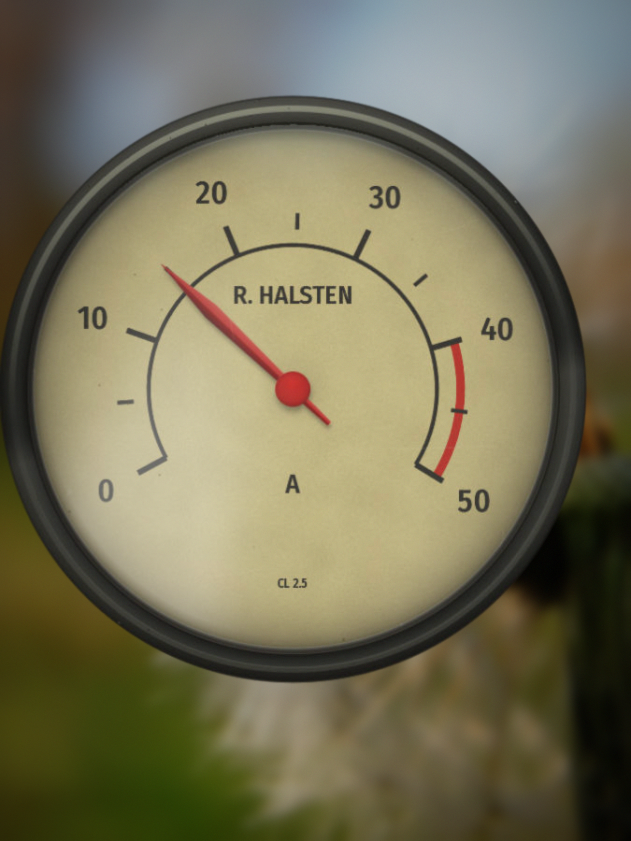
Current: 15A
